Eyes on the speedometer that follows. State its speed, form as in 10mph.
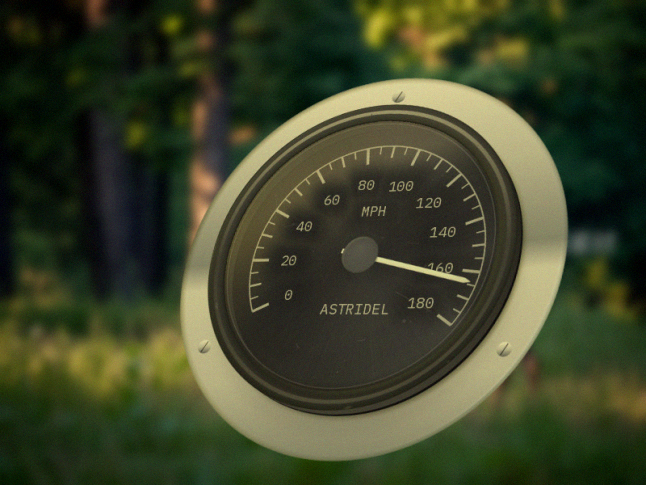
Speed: 165mph
